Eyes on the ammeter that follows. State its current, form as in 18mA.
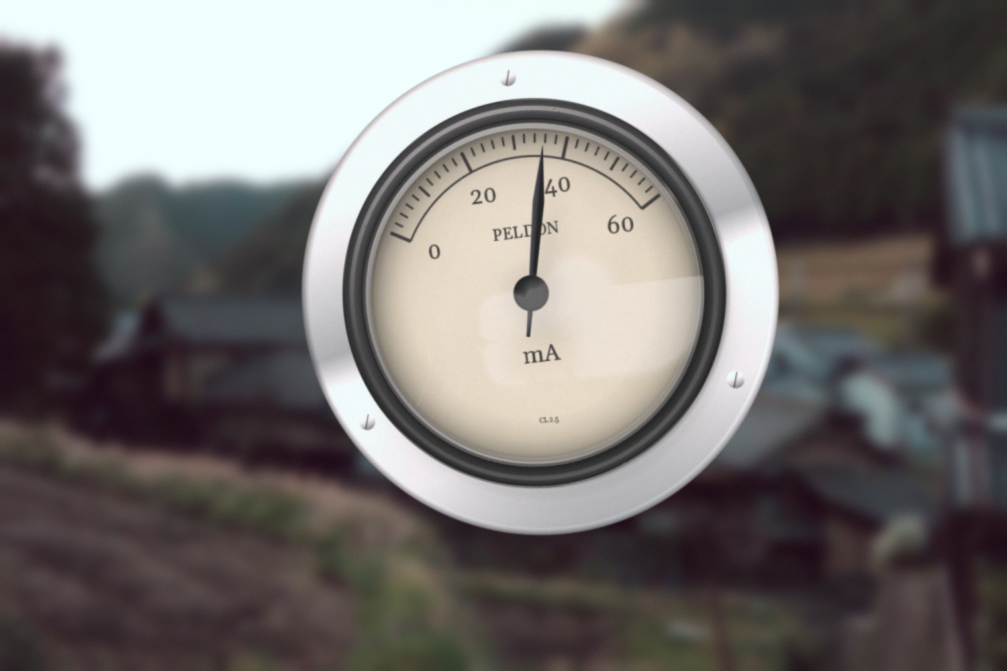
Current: 36mA
